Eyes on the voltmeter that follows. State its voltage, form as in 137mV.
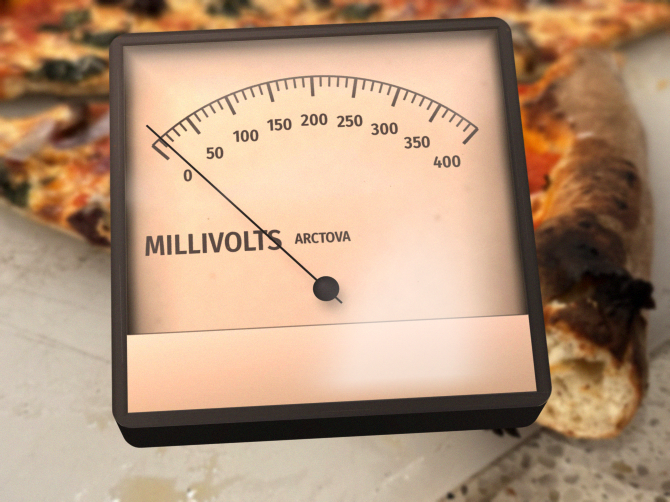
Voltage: 10mV
